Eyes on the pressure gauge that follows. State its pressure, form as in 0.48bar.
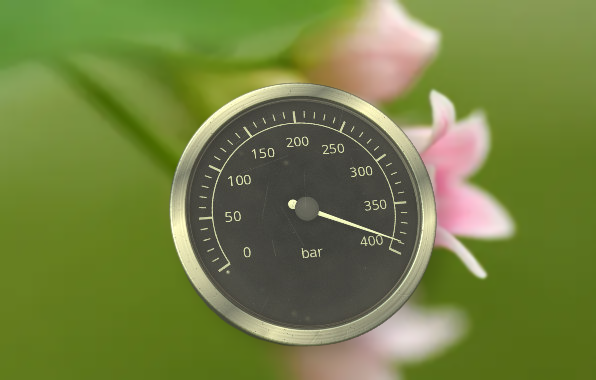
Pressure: 390bar
